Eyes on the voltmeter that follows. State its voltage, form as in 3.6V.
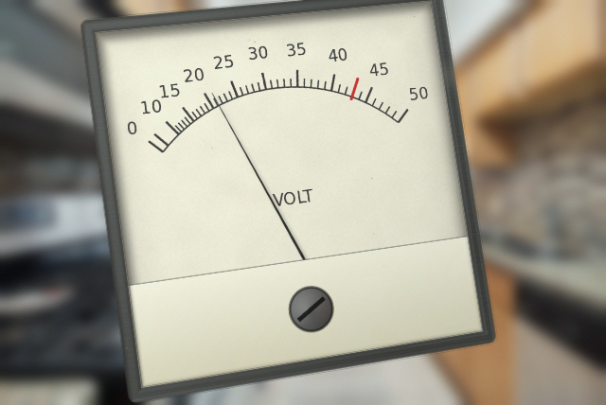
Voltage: 21V
